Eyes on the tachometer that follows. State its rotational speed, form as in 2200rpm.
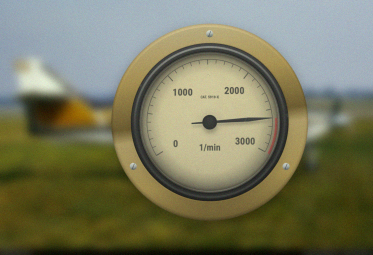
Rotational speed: 2600rpm
